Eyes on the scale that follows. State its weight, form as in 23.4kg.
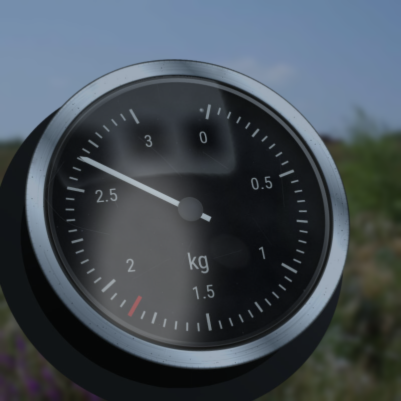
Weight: 2.65kg
